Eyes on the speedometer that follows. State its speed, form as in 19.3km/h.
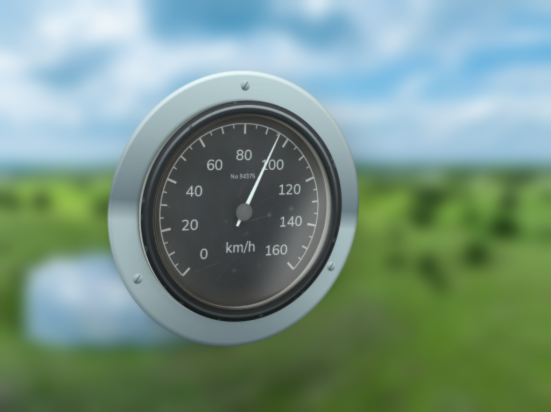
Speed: 95km/h
